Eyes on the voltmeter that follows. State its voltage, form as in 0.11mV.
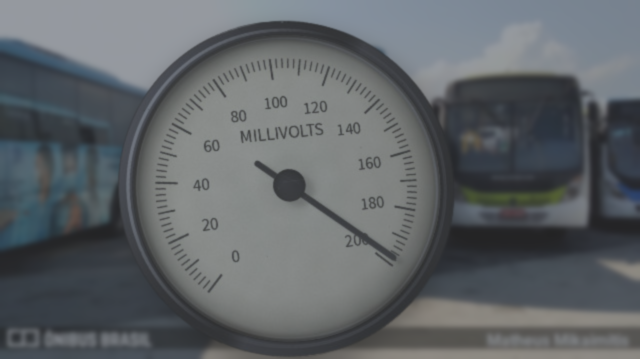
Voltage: 198mV
